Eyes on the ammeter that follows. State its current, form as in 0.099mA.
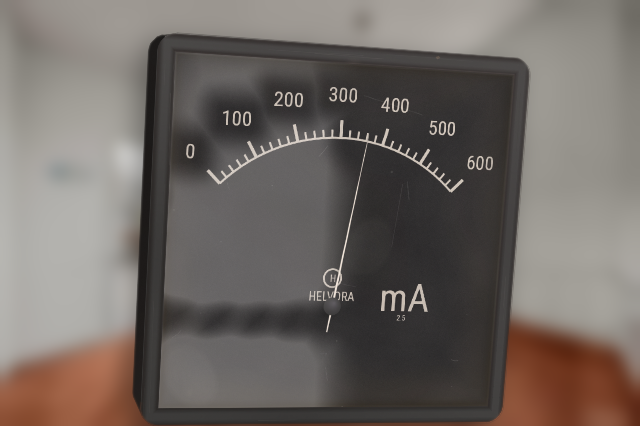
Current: 360mA
